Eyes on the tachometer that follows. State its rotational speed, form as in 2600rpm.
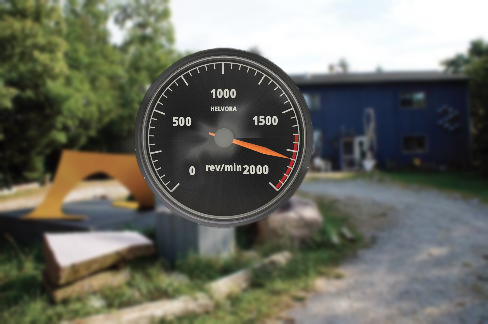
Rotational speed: 1800rpm
